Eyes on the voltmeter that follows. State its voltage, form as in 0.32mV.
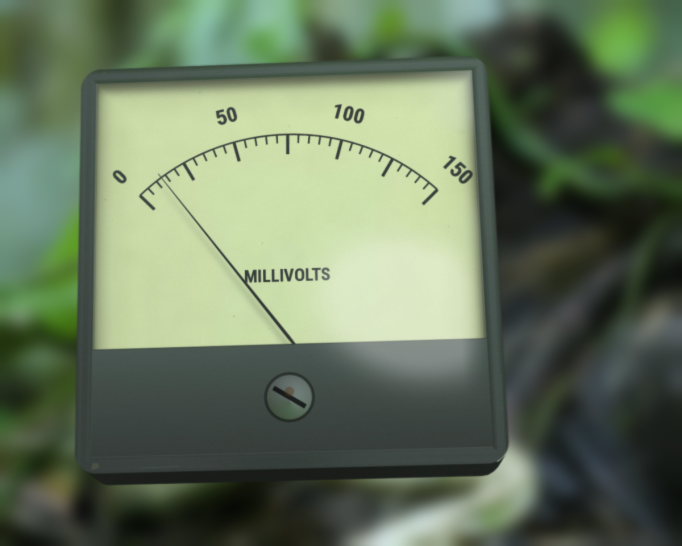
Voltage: 12.5mV
